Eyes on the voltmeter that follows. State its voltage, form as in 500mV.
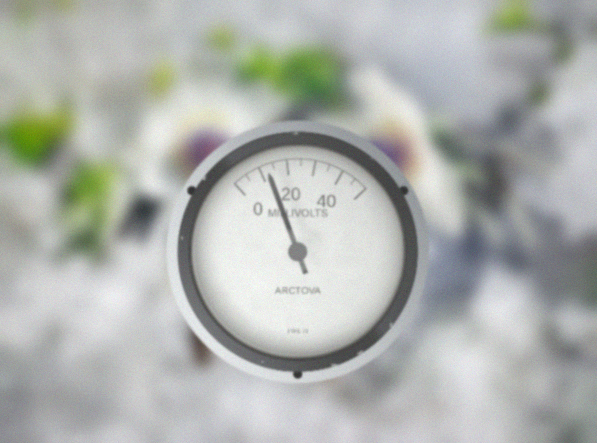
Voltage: 12.5mV
